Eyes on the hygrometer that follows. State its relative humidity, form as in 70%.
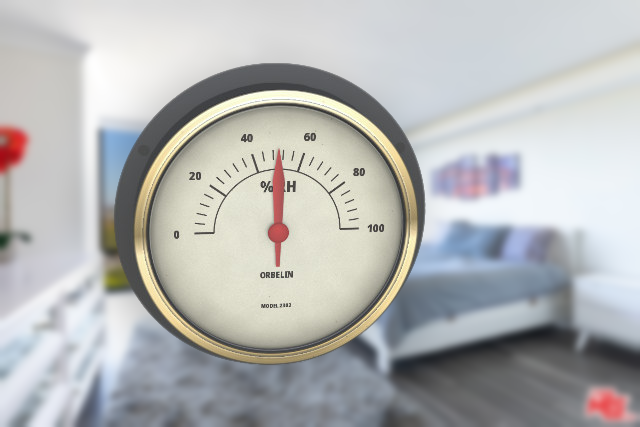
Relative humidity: 50%
